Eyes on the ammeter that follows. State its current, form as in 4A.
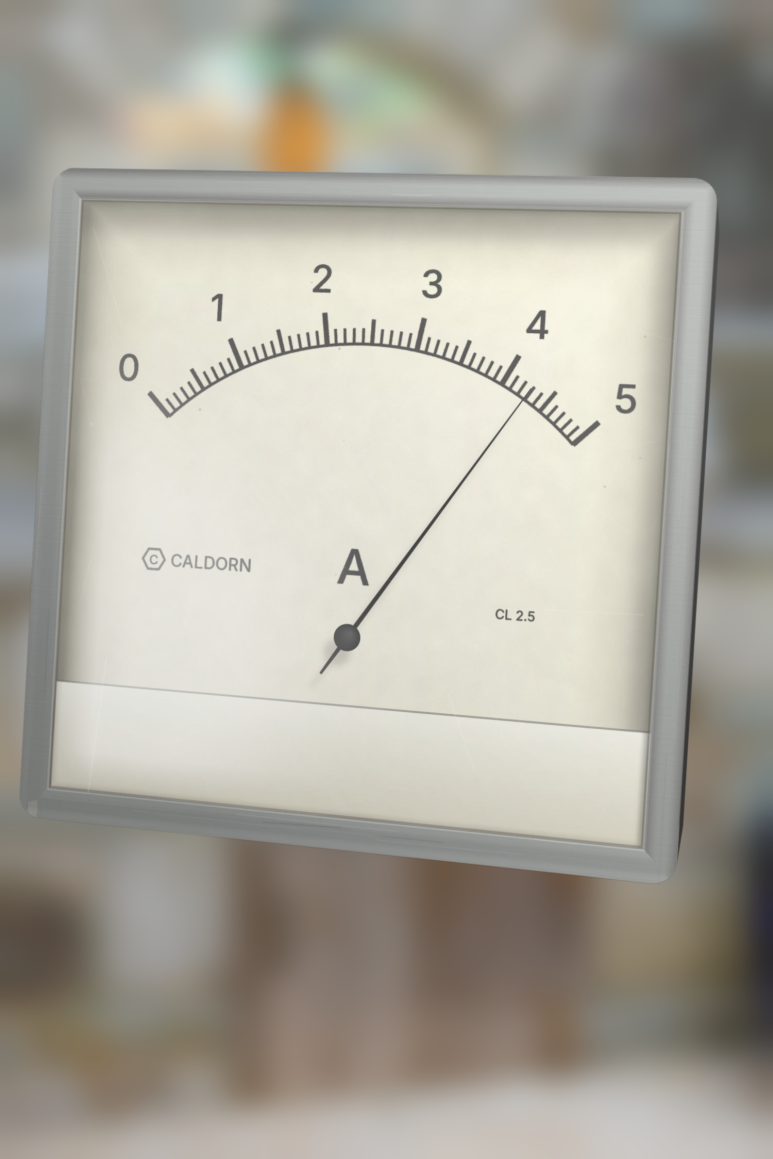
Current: 4.3A
